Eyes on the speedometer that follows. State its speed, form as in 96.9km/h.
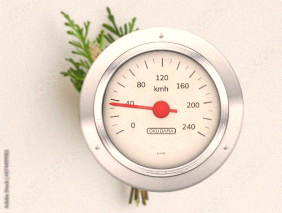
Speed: 35km/h
